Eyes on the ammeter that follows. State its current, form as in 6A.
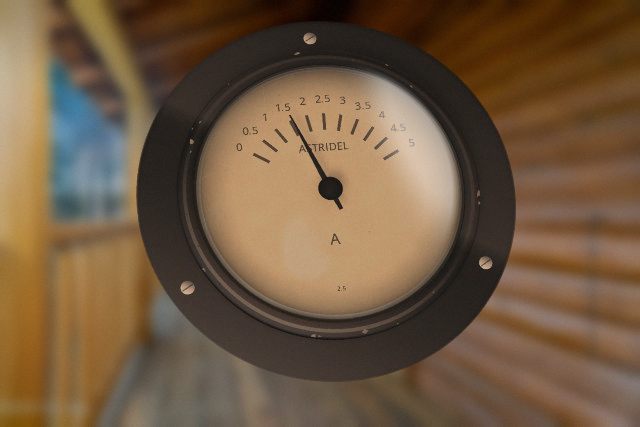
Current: 1.5A
